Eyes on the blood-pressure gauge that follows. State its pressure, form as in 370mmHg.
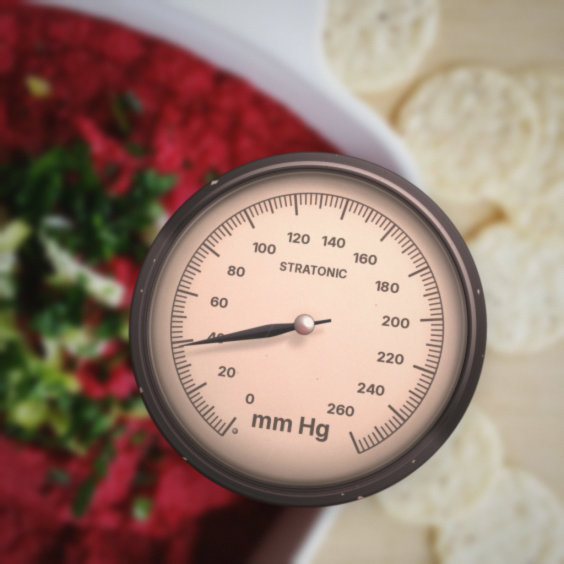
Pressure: 38mmHg
